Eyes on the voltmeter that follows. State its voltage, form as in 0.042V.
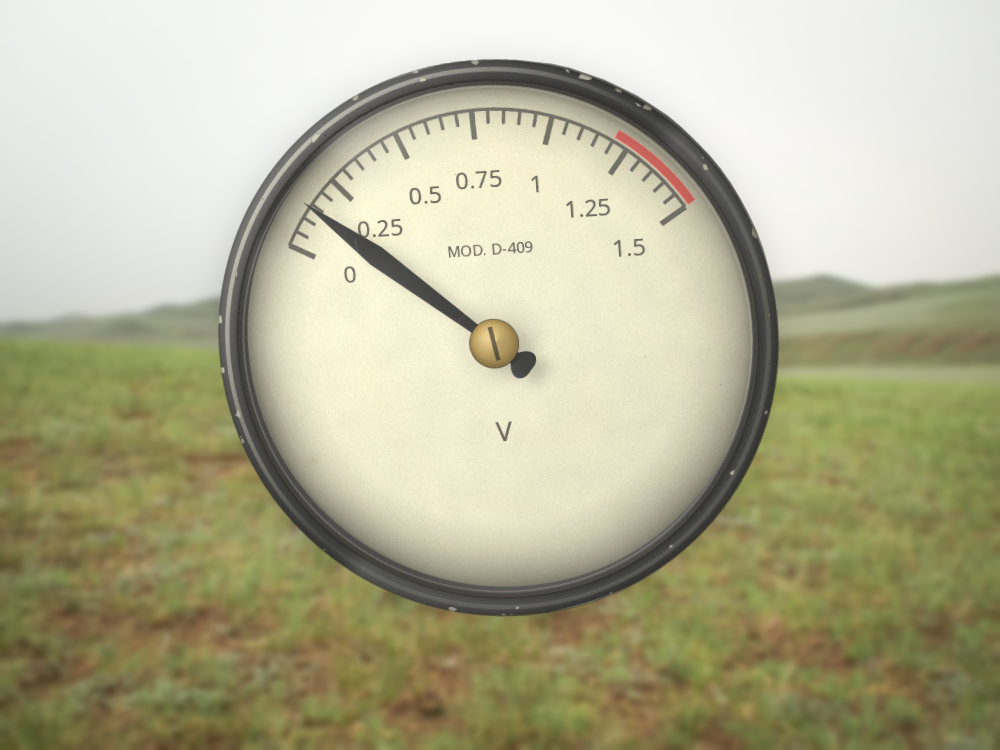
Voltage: 0.15V
